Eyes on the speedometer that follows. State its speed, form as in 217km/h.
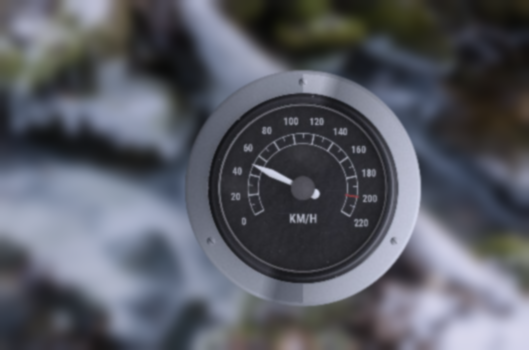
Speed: 50km/h
